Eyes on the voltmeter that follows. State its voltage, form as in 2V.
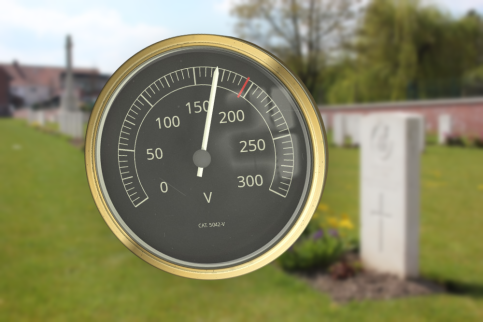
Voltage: 170V
